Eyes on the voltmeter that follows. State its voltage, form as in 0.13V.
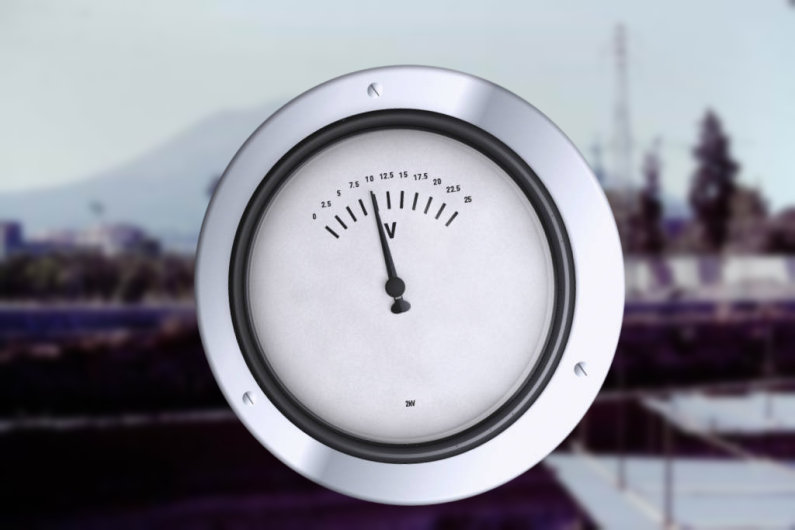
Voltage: 10V
